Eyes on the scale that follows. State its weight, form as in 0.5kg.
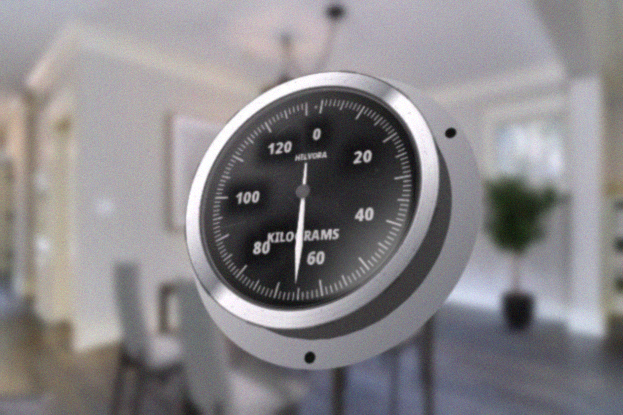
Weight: 65kg
